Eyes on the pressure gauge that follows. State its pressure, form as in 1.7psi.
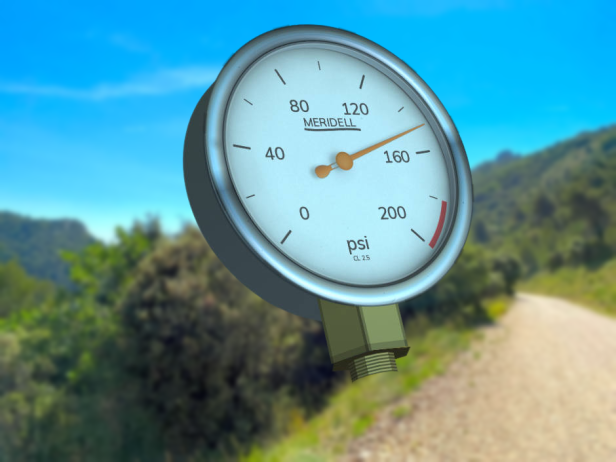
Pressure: 150psi
